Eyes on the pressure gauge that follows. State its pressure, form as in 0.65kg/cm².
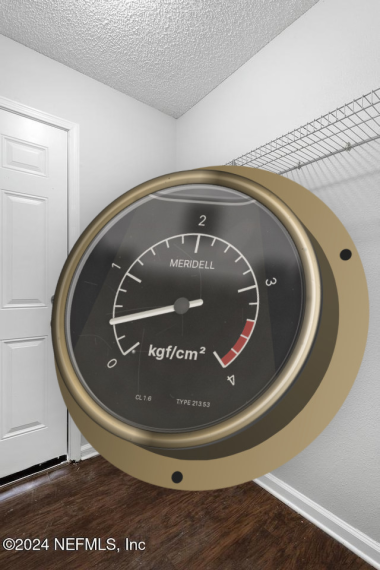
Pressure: 0.4kg/cm²
